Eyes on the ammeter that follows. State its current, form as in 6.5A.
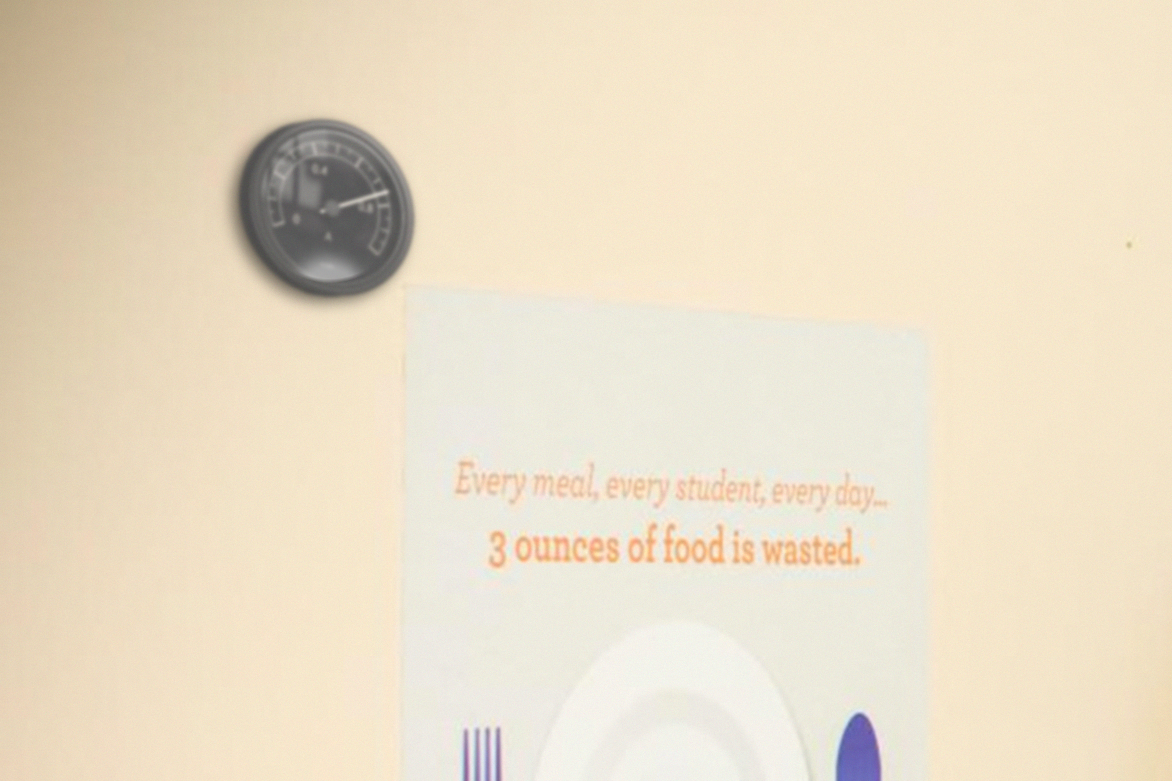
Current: 0.75A
